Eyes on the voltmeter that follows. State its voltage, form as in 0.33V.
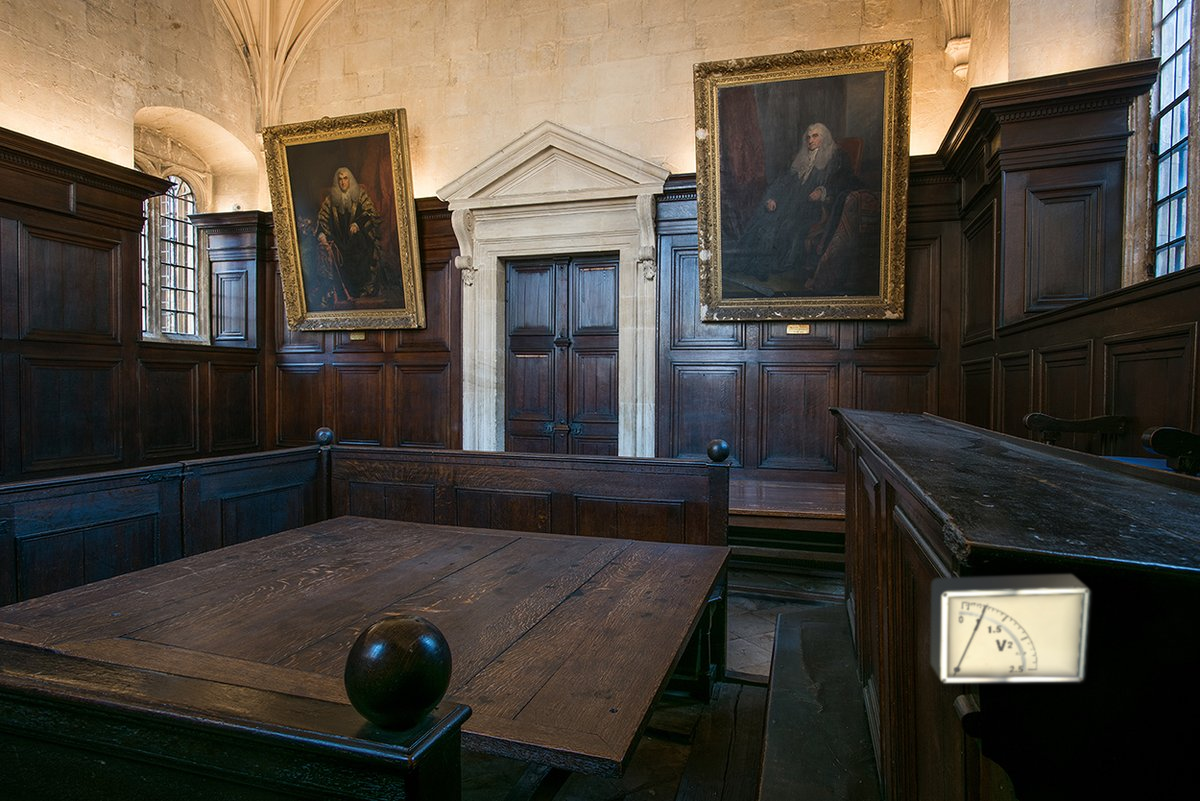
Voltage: 1V
